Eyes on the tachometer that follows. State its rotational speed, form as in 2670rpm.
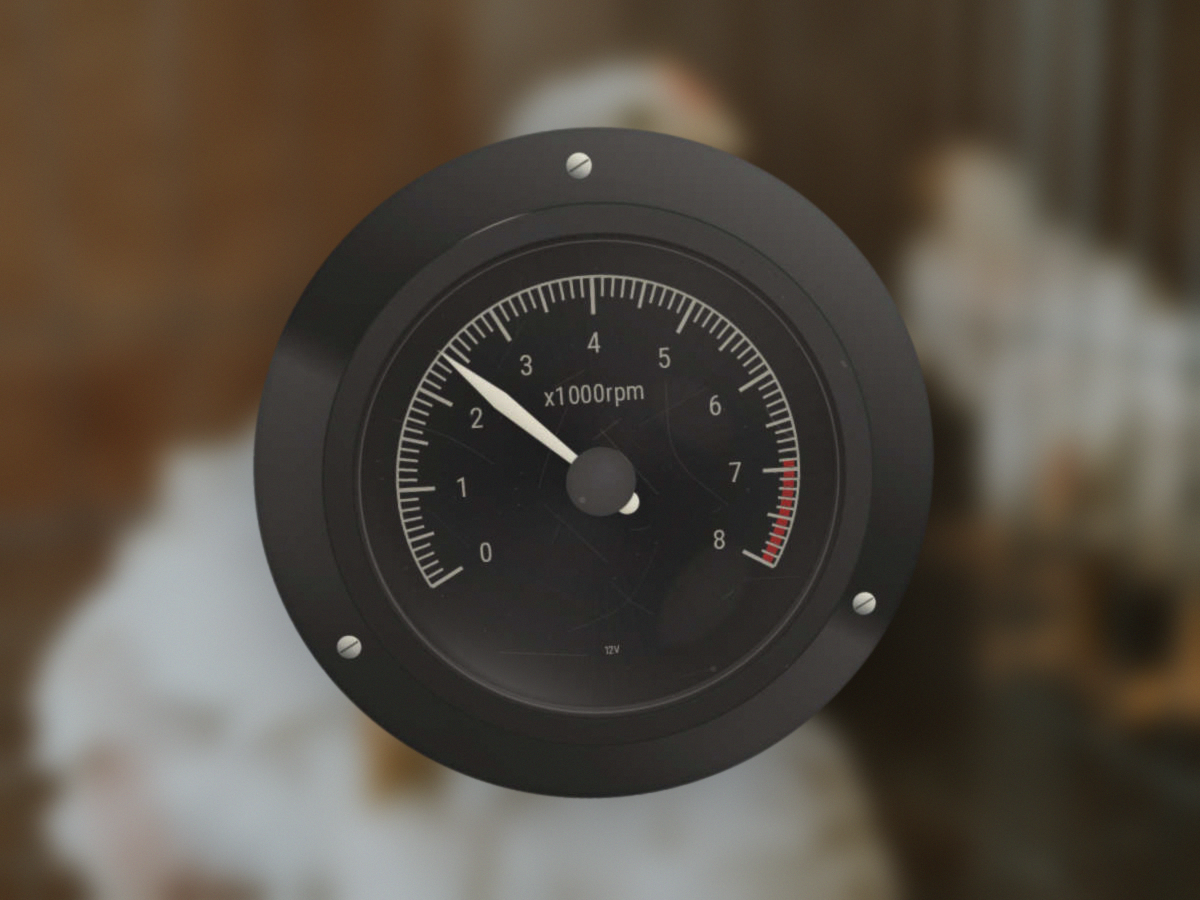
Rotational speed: 2400rpm
